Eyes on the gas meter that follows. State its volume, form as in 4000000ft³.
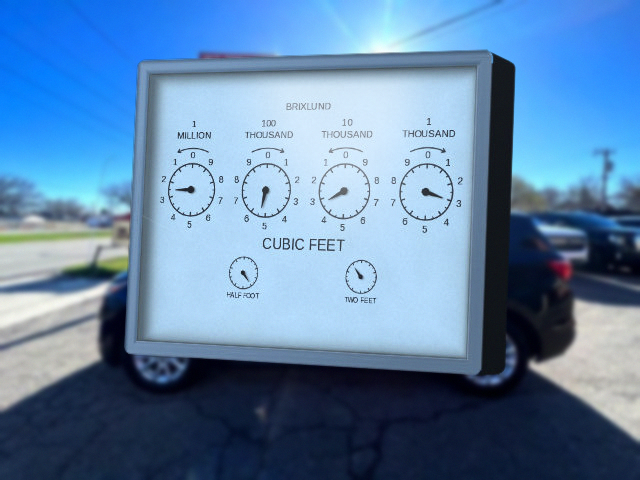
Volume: 253300ft³
